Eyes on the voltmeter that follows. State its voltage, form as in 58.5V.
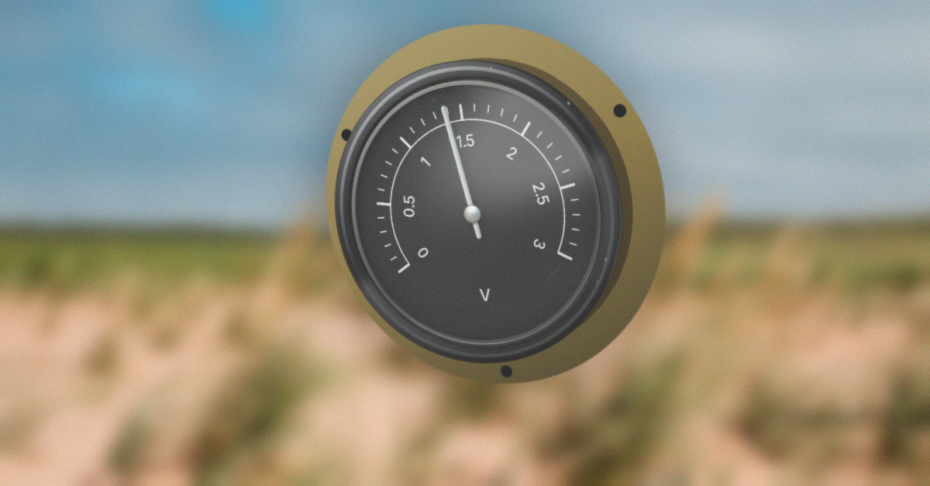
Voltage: 1.4V
